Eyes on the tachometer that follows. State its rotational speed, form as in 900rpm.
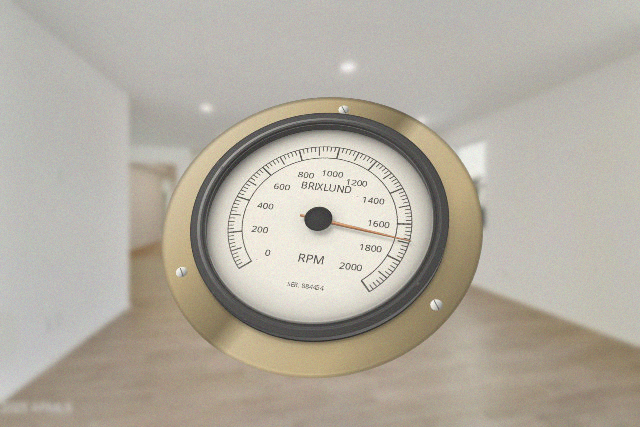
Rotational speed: 1700rpm
